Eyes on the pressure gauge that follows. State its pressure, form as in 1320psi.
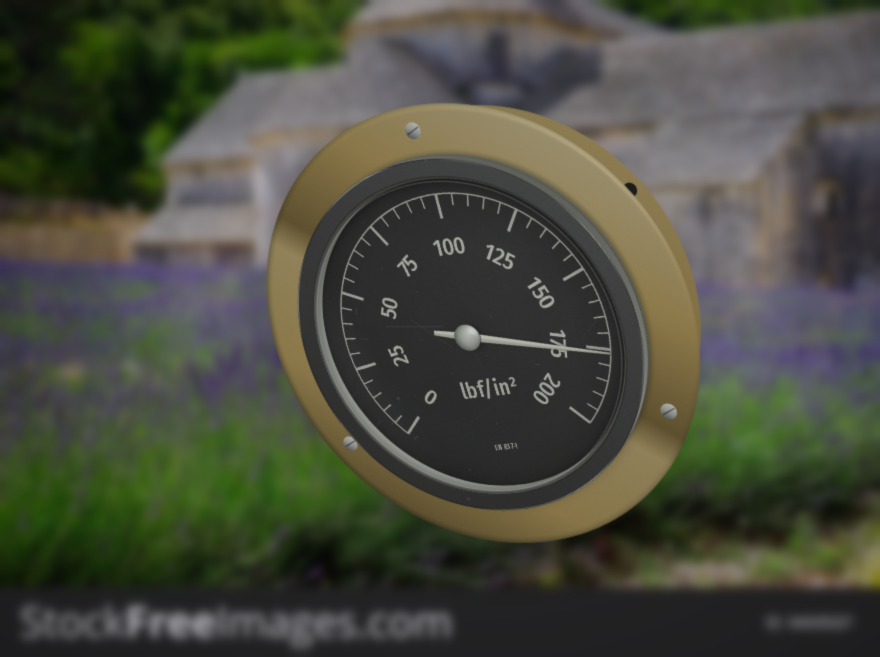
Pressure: 175psi
